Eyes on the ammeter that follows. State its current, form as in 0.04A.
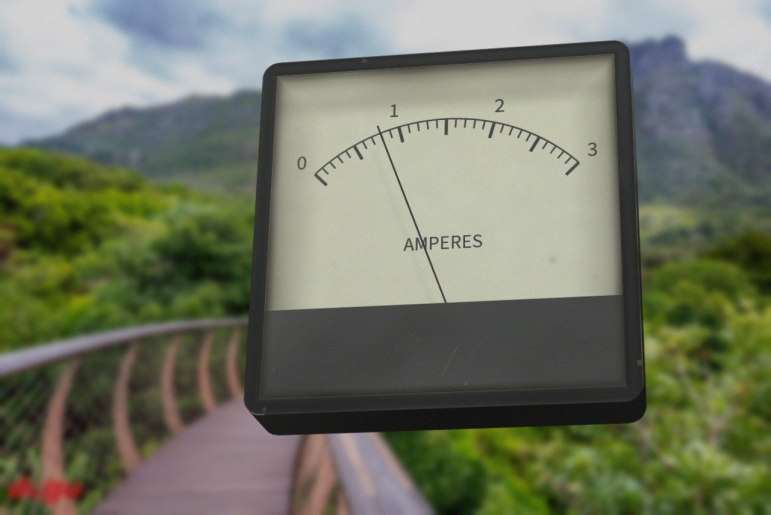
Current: 0.8A
